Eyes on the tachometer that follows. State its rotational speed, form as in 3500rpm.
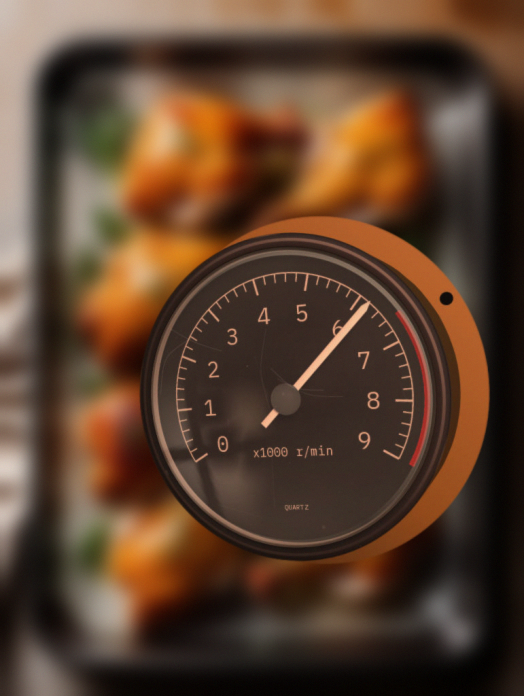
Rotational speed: 6200rpm
